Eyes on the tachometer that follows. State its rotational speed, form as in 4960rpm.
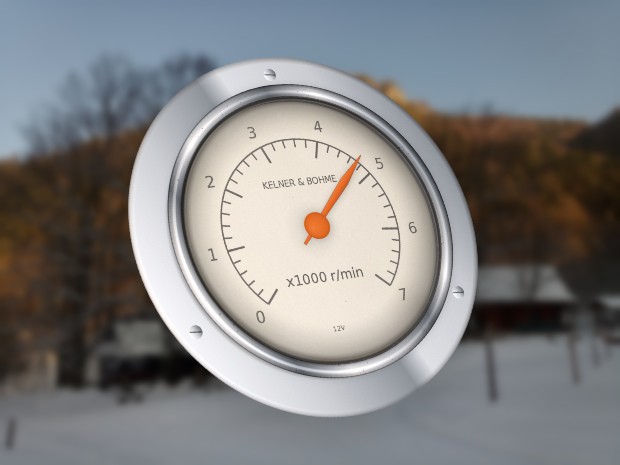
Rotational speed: 4700rpm
